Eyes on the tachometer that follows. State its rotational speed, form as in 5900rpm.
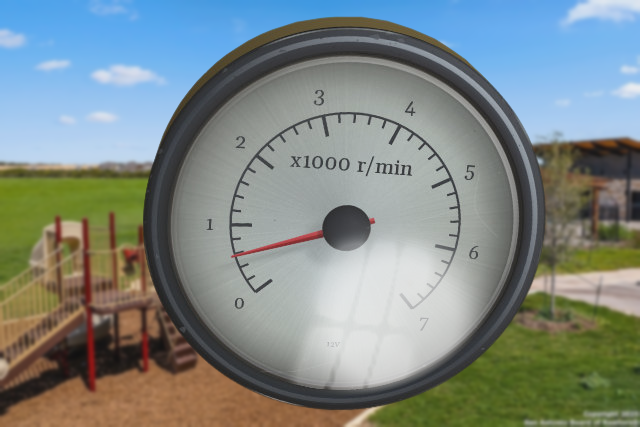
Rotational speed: 600rpm
